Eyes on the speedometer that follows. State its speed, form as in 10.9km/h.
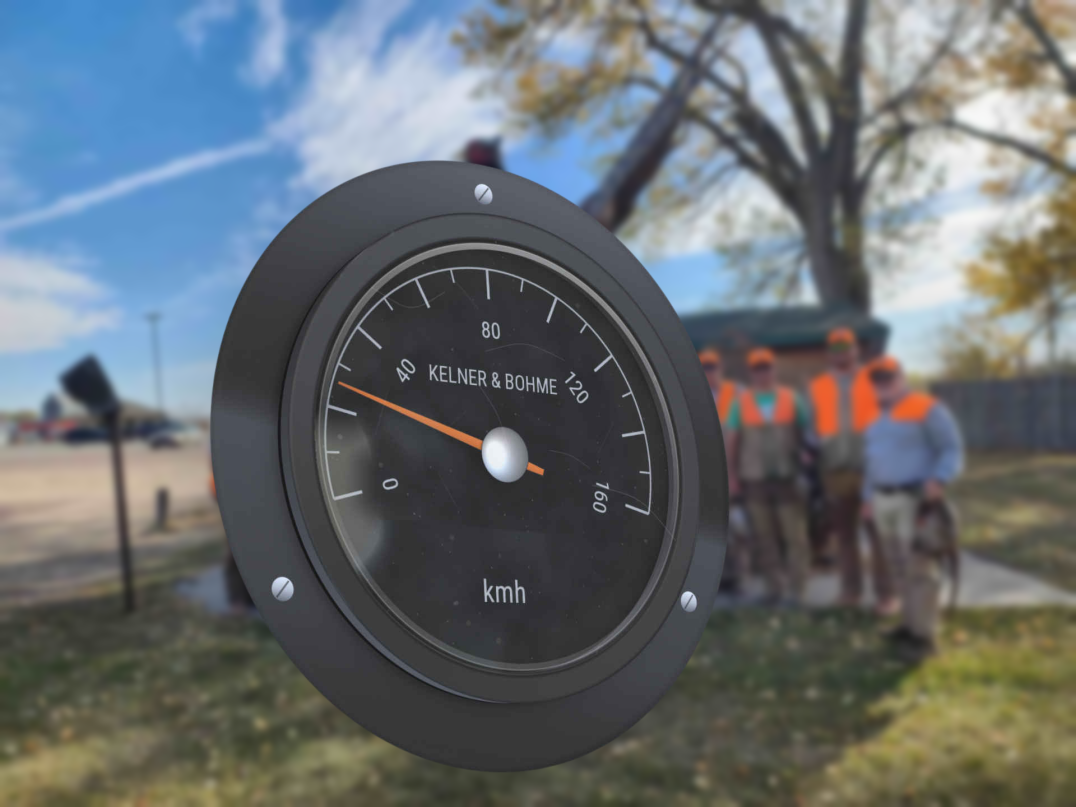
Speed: 25km/h
